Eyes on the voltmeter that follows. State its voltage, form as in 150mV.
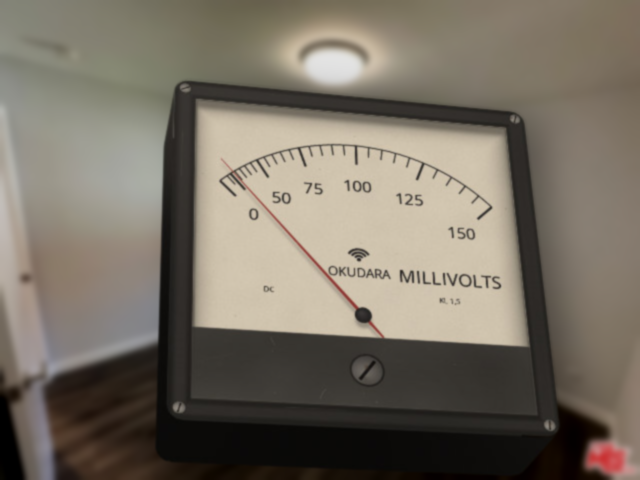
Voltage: 25mV
